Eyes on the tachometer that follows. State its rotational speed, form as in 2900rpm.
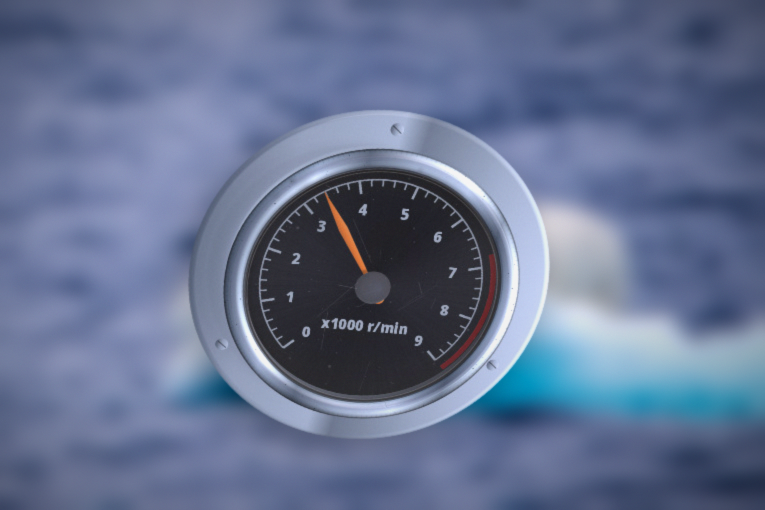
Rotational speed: 3400rpm
